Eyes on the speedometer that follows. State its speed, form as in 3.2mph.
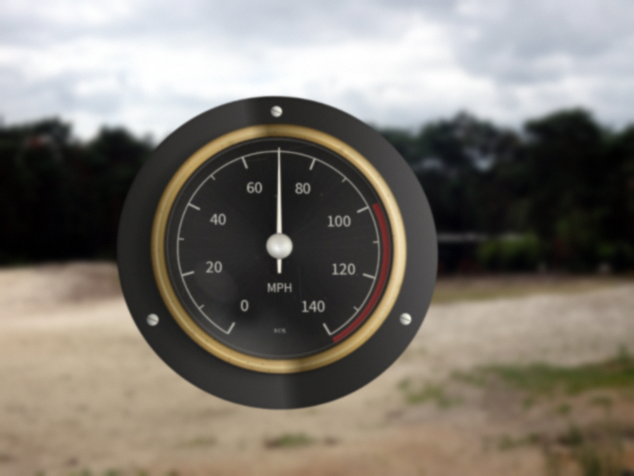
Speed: 70mph
